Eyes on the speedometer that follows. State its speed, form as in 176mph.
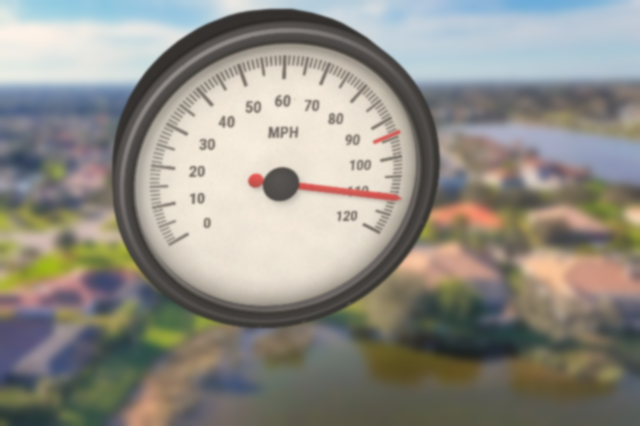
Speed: 110mph
